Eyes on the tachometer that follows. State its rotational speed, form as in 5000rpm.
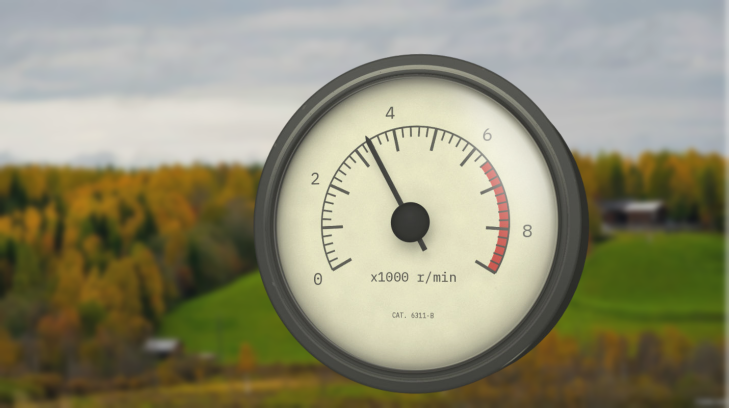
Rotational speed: 3400rpm
